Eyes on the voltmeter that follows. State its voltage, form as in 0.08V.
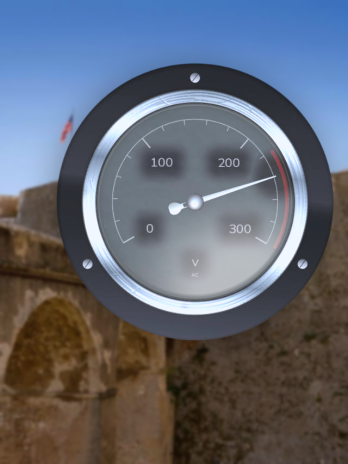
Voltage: 240V
